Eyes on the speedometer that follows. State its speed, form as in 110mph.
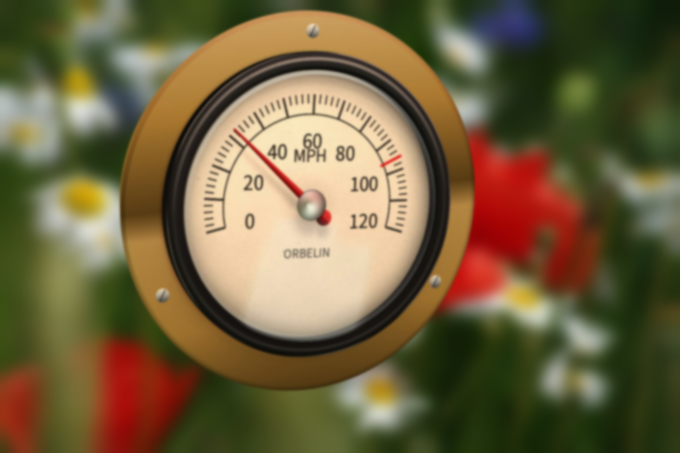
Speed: 32mph
